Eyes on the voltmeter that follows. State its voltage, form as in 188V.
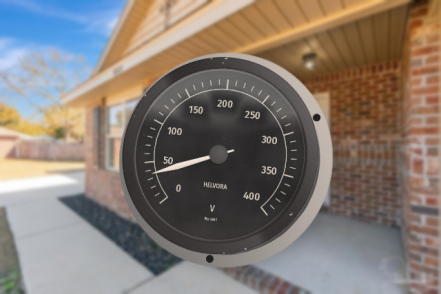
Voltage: 35V
